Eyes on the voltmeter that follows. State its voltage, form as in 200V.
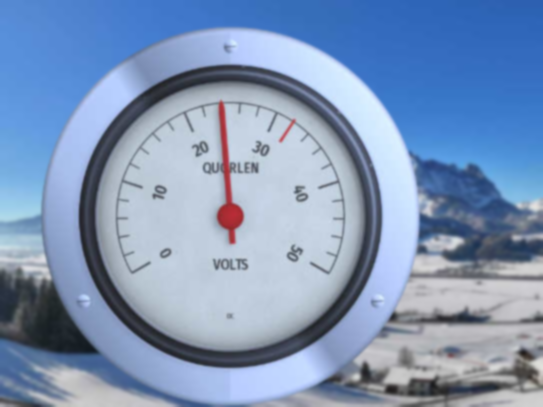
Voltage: 24V
